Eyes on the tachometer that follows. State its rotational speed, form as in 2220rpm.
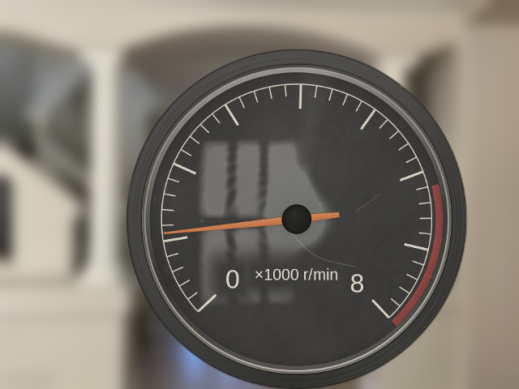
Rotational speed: 1100rpm
